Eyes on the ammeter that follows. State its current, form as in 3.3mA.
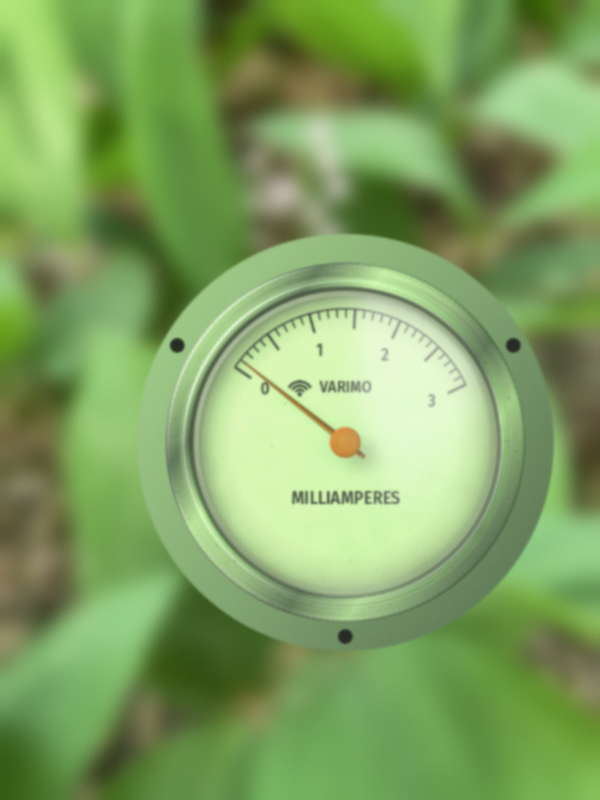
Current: 0.1mA
